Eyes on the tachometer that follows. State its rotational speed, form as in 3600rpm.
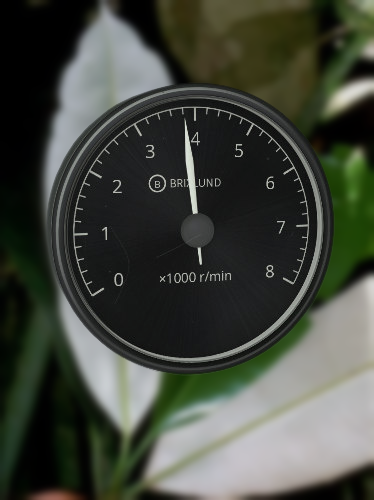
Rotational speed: 3800rpm
